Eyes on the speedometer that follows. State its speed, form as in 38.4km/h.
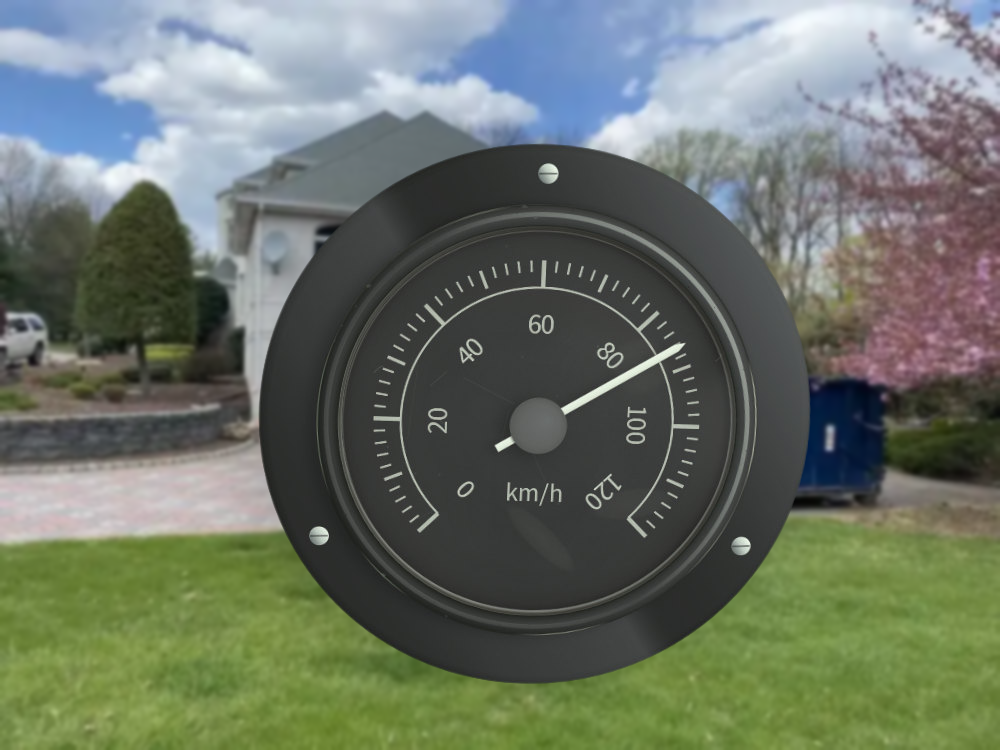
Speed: 86km/h
